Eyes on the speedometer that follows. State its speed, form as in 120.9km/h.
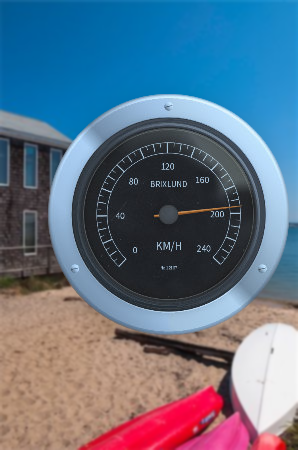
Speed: 195km/h
